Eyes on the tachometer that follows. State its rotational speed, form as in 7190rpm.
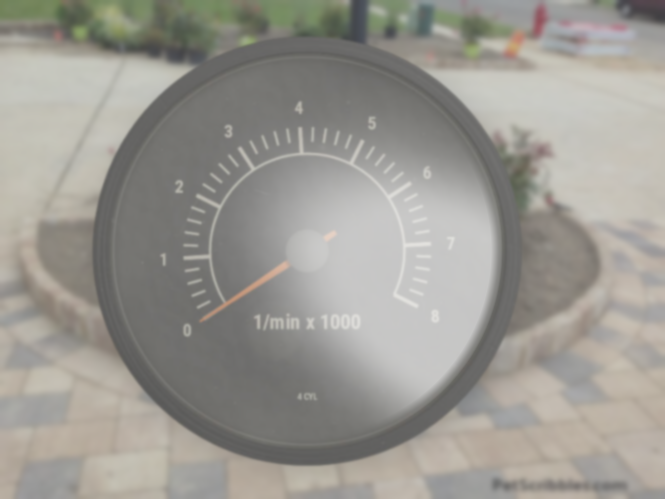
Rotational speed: 0rpm
